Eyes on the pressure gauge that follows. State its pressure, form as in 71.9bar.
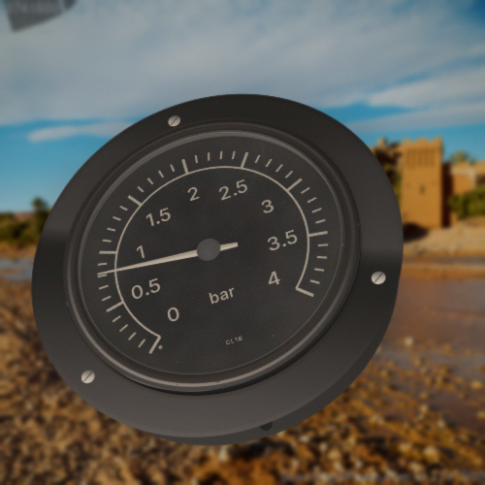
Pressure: 0.8bar
